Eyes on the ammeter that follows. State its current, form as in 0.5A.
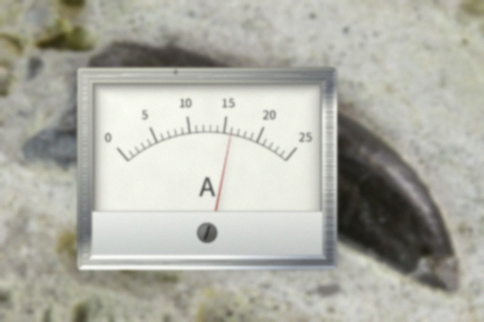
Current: 16A
